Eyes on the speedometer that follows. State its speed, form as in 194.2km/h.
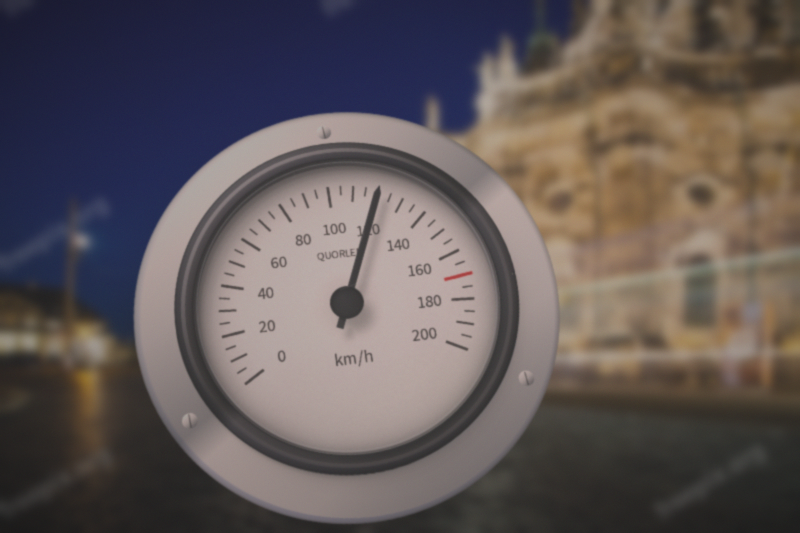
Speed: 120km/h
